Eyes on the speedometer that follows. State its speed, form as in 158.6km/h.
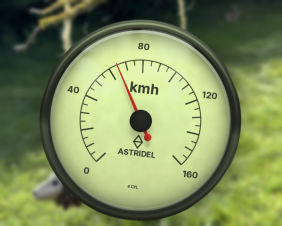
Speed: 65km/h
